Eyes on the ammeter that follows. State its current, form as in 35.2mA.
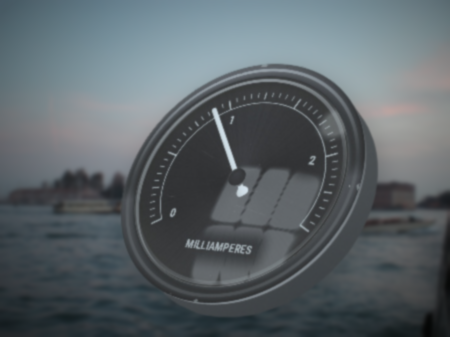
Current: 0.9mA
